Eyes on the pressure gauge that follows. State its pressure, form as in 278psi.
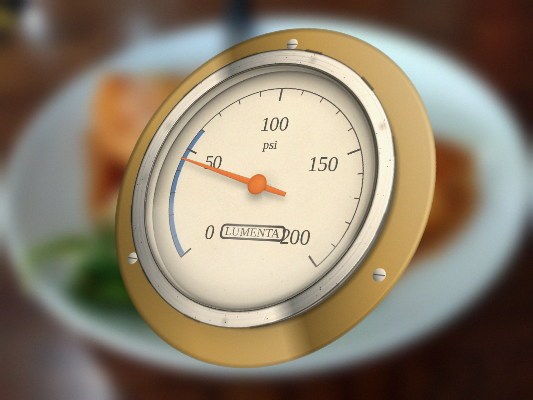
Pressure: 45psi
